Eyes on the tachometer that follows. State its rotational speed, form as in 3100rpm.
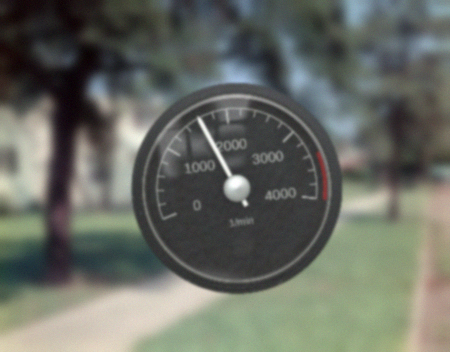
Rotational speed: 1600rpm
